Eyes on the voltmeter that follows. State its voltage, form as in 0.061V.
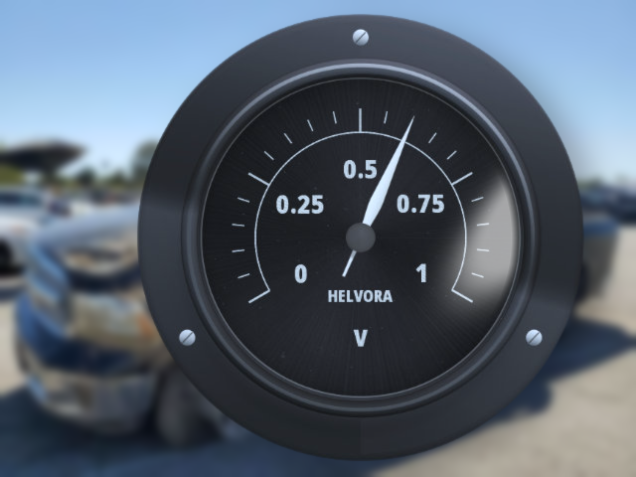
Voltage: 0.6V
